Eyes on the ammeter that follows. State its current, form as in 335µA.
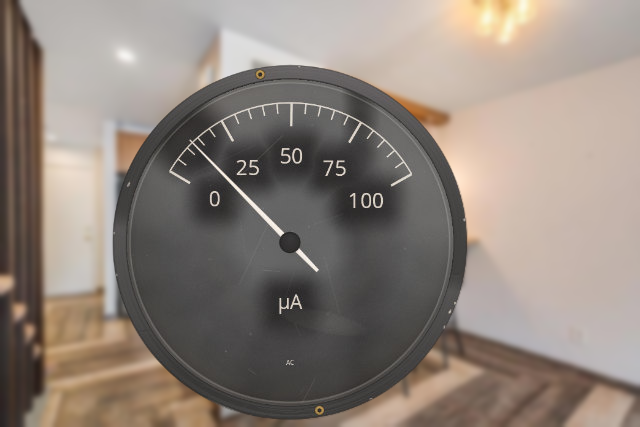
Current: 12.5µA
